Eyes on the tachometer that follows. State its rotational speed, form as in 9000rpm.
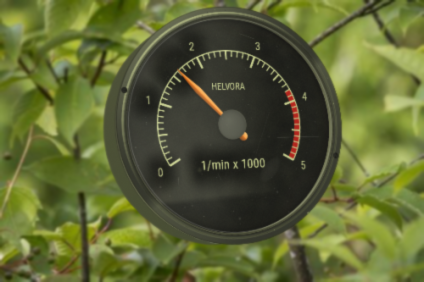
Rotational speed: 1600rpm
